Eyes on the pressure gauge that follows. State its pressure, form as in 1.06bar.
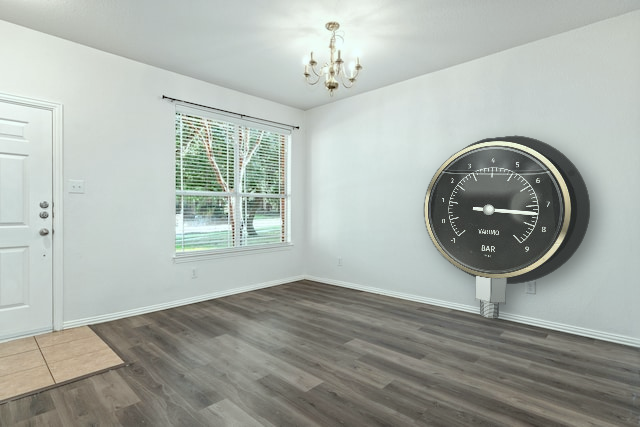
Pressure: 7.4bar
